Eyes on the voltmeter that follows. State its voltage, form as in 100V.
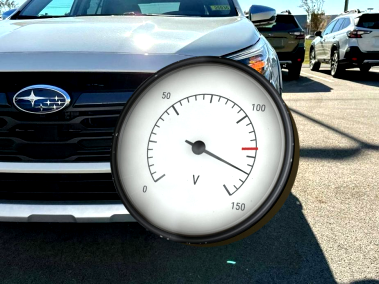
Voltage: 135V
